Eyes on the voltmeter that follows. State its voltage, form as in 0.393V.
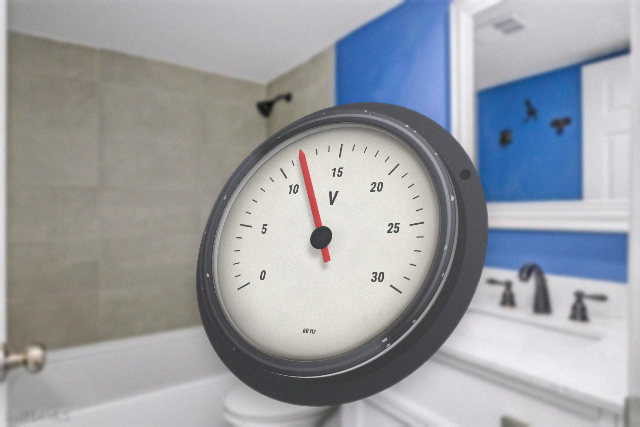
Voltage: 12V
